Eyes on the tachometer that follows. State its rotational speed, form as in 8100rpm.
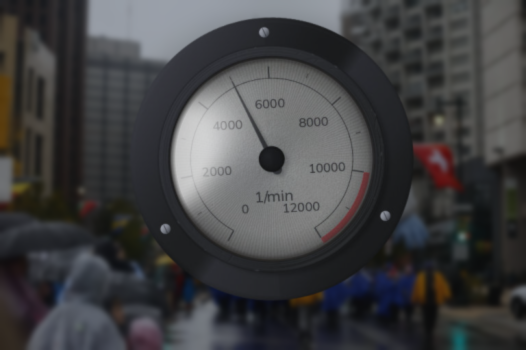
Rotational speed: 5000rpm
